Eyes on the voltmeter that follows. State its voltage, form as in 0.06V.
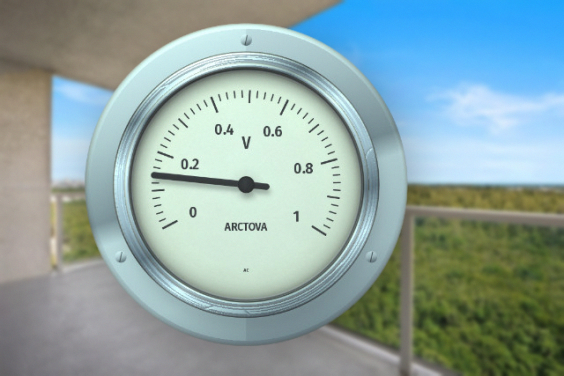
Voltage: 0.14V
